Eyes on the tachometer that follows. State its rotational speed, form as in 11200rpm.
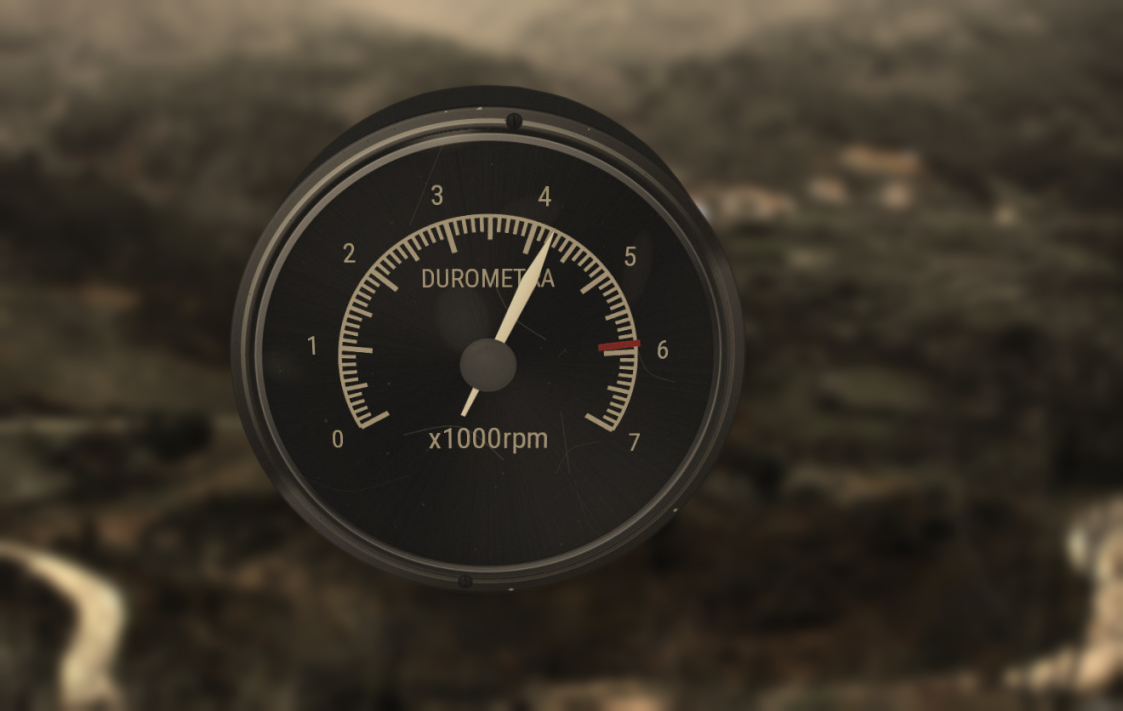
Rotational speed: 4200rpm
